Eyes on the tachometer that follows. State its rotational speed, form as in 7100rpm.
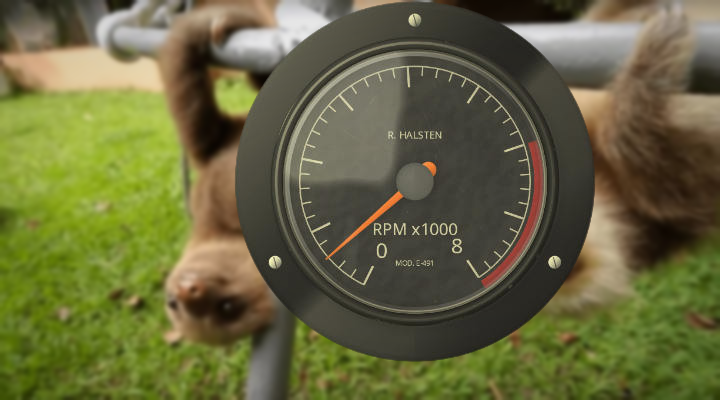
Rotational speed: 600rpm
